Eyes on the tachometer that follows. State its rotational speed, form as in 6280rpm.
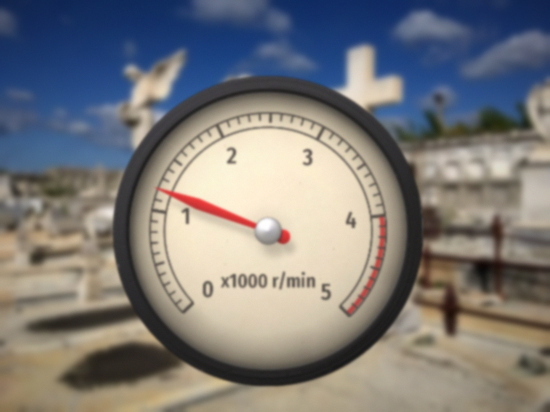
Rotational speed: 1200rpm
